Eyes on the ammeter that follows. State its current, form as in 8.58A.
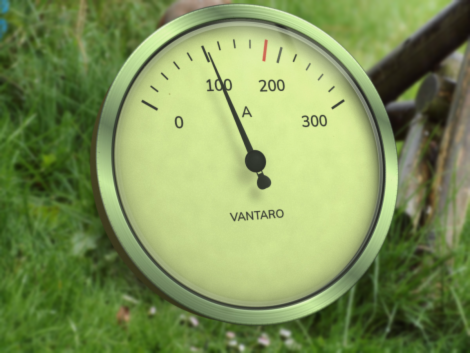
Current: 100A
